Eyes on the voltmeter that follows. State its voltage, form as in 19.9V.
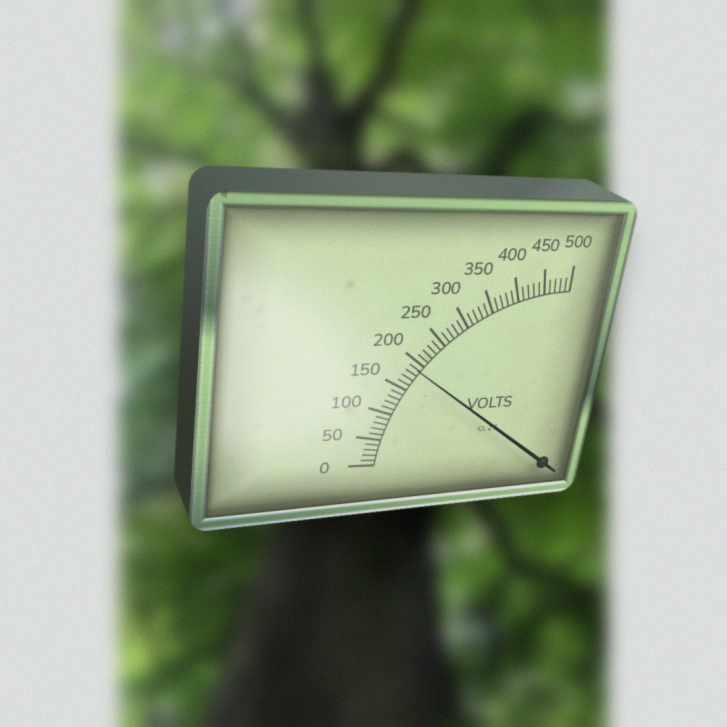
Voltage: 190V
